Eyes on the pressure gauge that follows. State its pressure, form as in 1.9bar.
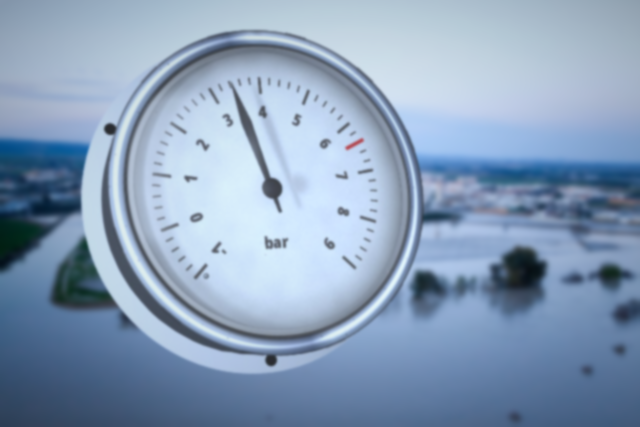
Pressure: 3.4bar
